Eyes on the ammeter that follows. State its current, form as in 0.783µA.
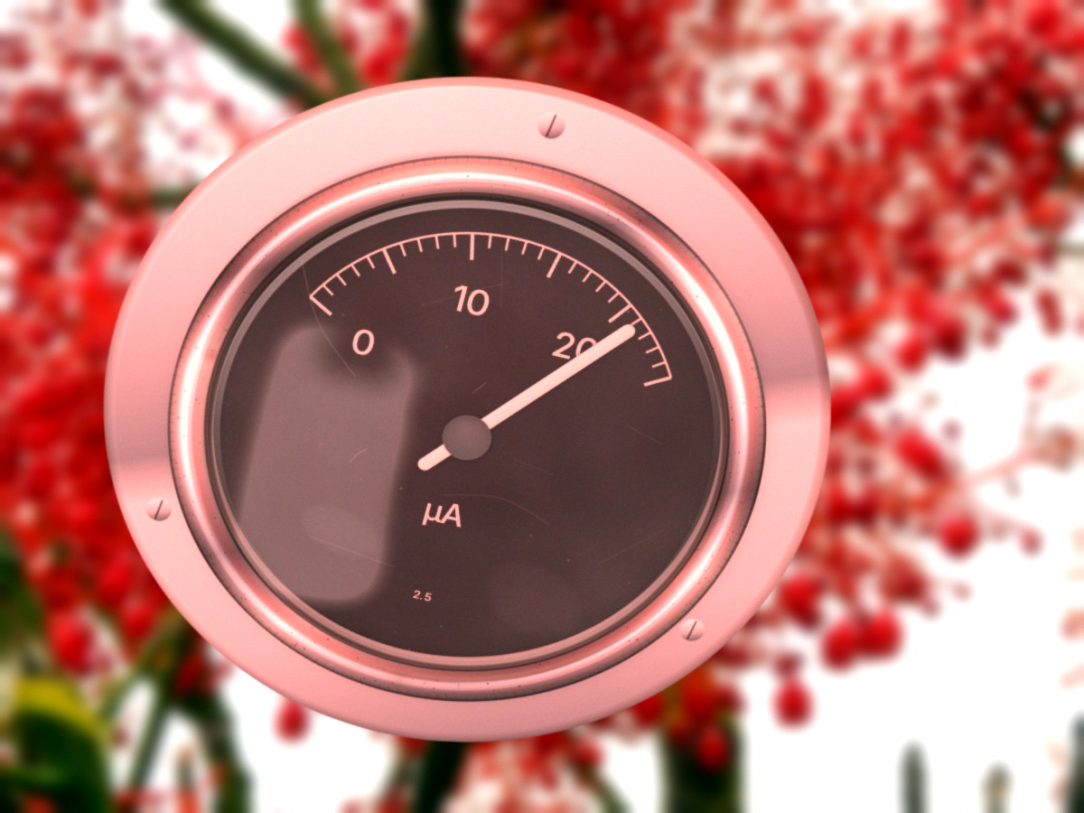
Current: 21µA
